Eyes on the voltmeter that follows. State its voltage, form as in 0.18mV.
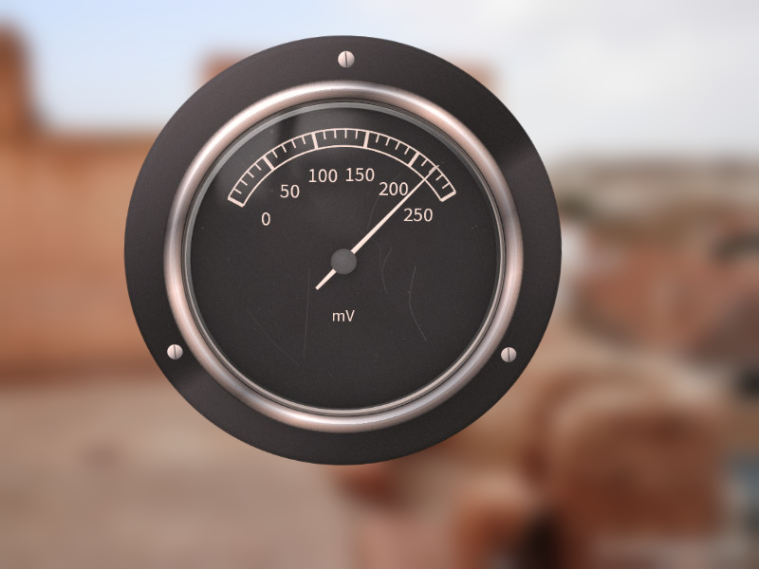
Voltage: 220mV
